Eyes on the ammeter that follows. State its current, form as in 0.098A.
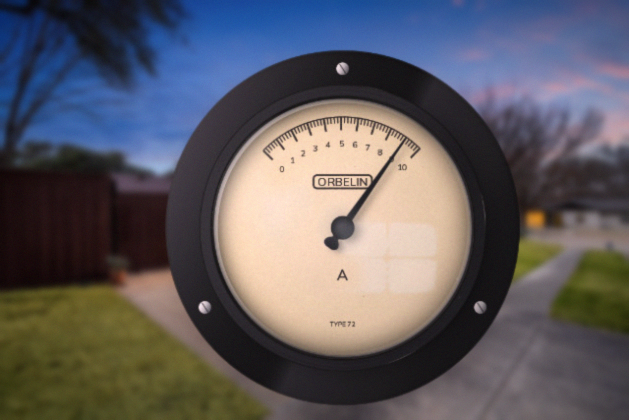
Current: 9A
